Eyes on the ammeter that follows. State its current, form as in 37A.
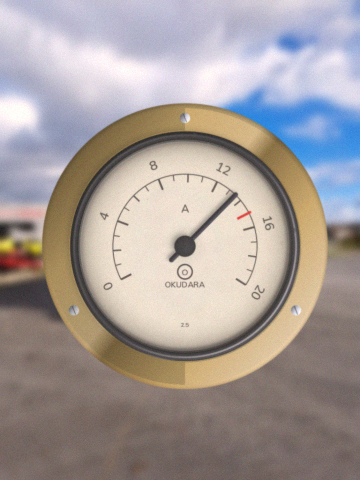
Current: 13.5A
